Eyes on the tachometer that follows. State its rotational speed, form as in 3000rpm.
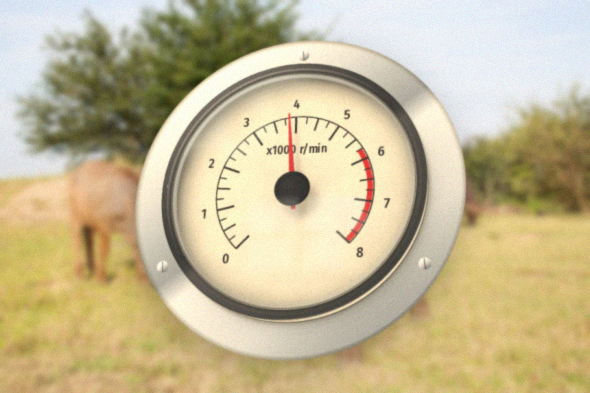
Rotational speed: 3875rpm
